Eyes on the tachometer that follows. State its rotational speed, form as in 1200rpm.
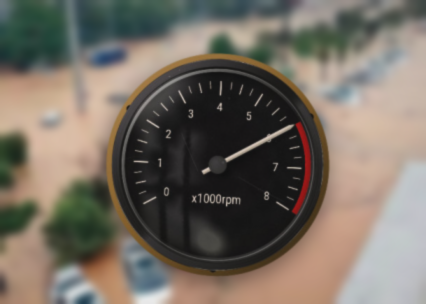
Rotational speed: 6000rpm
